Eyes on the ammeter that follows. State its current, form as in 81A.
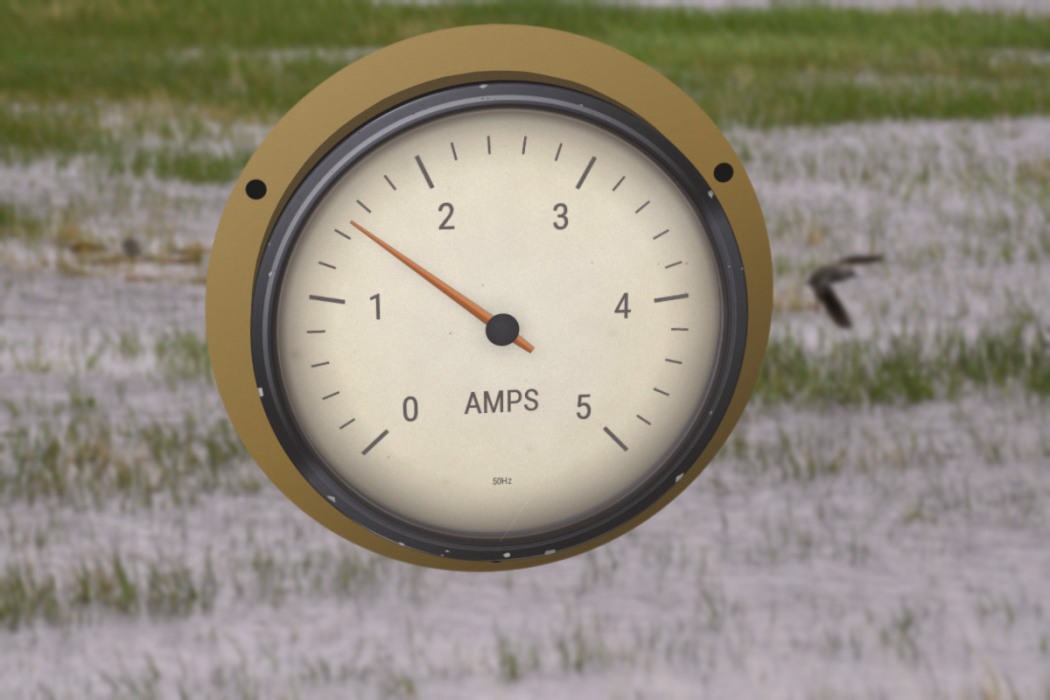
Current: 1.5A
